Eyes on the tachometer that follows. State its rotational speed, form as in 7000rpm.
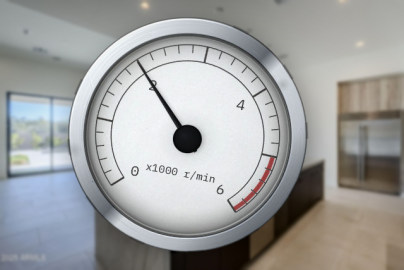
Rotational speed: 2000rpm
